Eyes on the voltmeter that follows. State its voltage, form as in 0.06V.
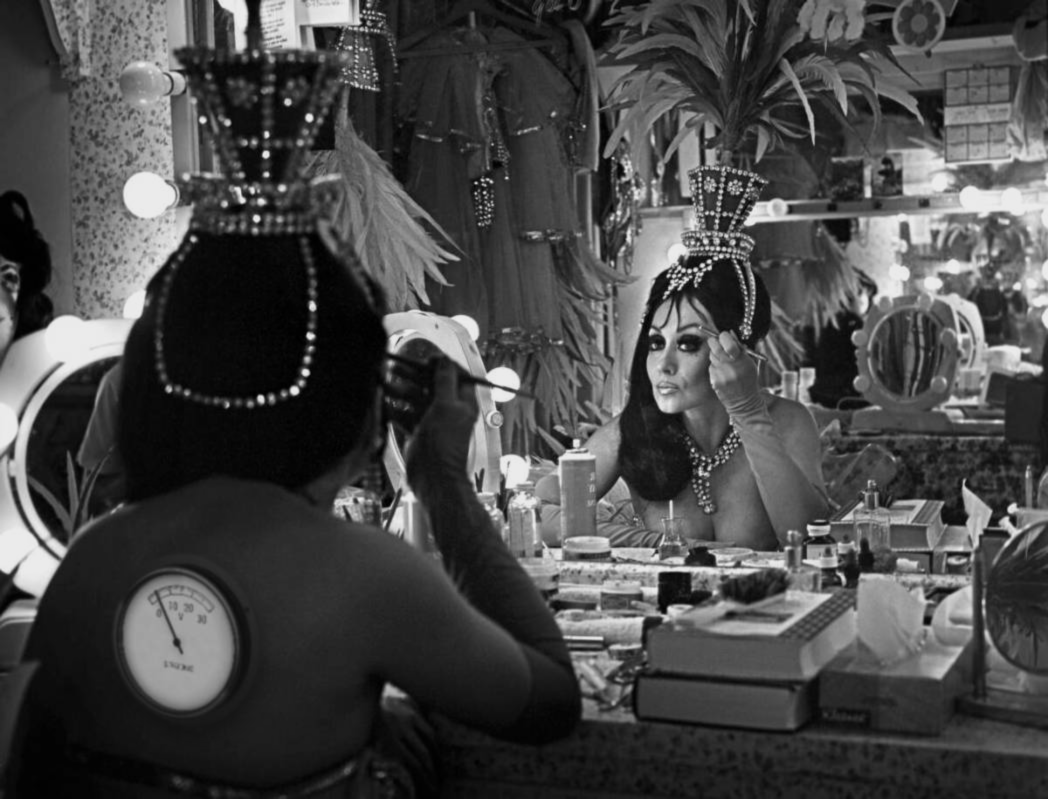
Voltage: 5V
